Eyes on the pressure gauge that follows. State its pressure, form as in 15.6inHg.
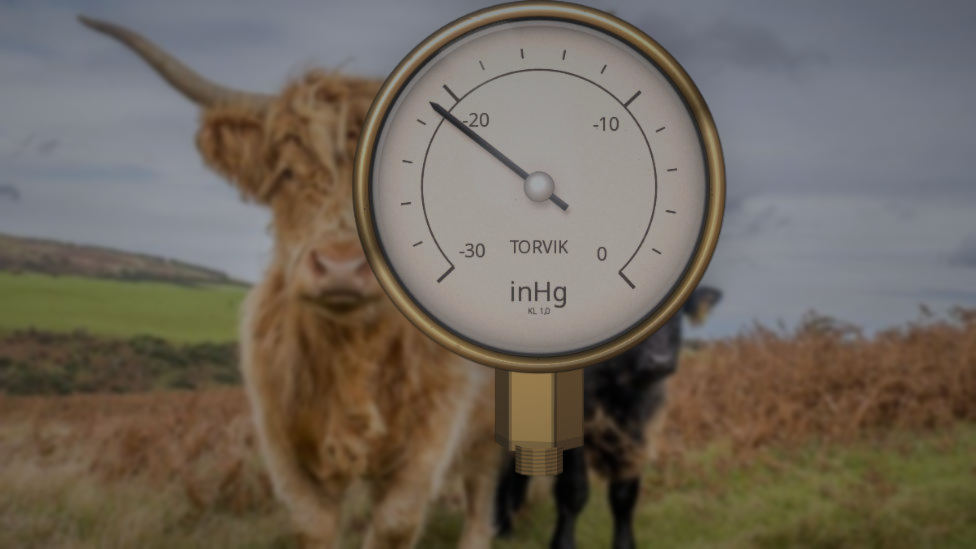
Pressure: -21inHg
